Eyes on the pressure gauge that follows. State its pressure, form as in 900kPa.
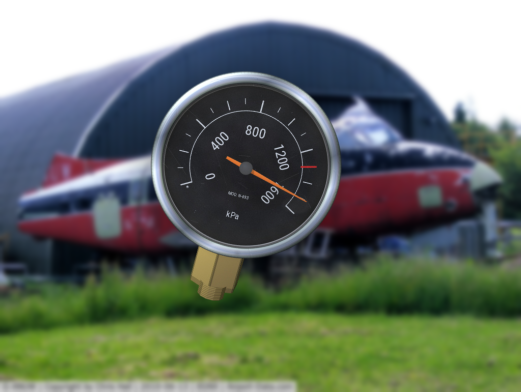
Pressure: 1500kPa
